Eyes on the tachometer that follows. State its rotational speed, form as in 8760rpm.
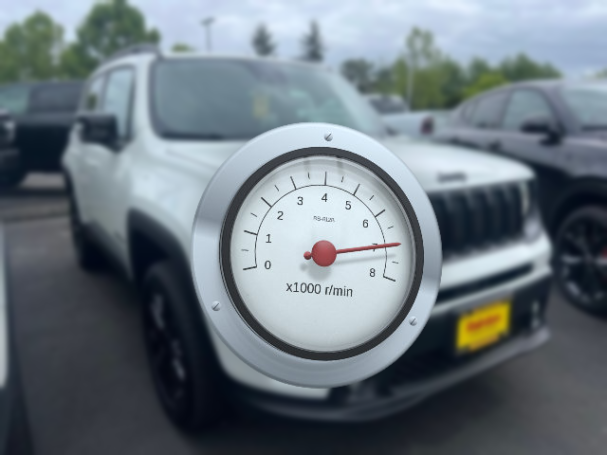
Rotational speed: 7000rpm
